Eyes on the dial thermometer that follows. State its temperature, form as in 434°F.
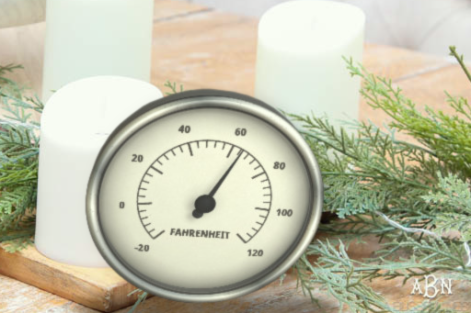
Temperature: 64°F
